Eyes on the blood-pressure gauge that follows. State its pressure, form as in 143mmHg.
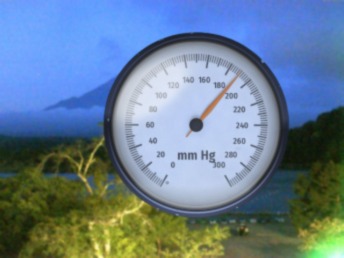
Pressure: 190mmHg
